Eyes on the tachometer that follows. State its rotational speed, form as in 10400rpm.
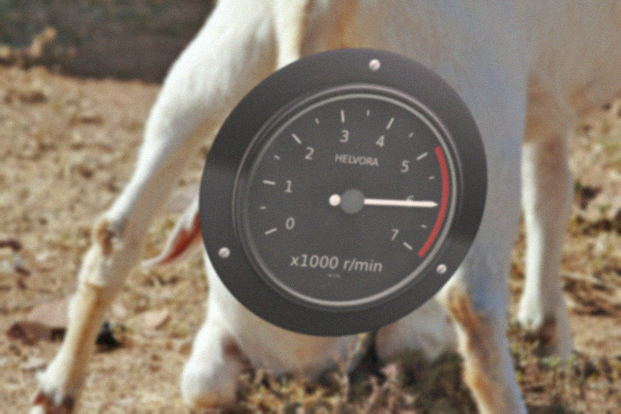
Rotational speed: 6000rpm
